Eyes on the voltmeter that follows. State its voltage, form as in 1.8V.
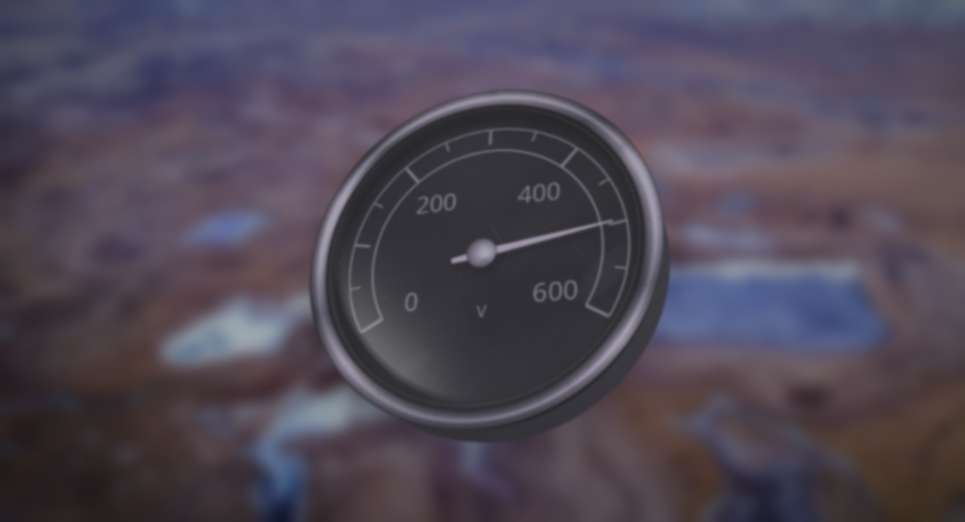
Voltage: 500V
